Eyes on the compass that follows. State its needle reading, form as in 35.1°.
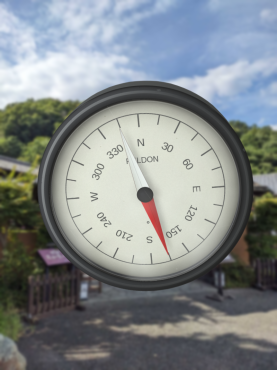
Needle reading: 165°
